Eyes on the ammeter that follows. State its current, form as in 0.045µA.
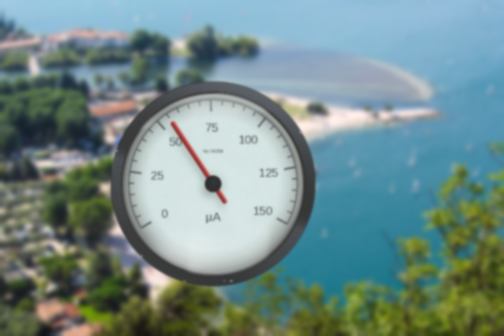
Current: 55µA
